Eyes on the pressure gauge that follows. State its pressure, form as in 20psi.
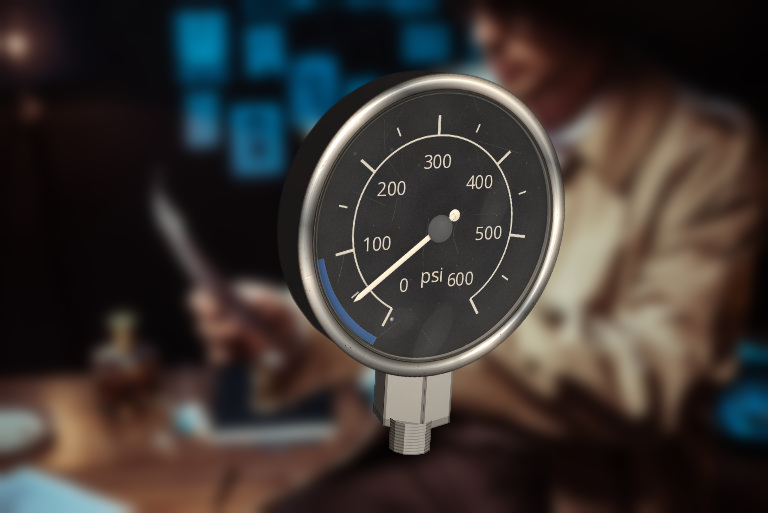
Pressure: 50psi
